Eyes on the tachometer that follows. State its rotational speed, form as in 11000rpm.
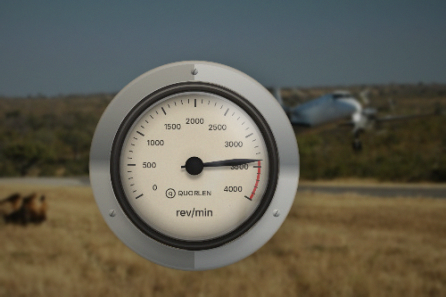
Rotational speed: 3400rpm
